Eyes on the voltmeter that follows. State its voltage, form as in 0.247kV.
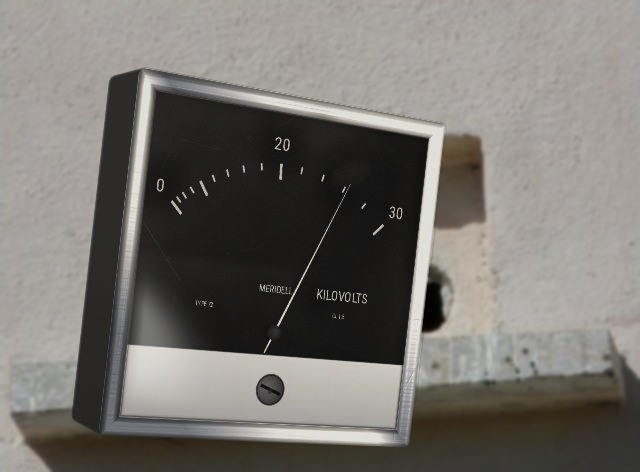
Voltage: 26kV
